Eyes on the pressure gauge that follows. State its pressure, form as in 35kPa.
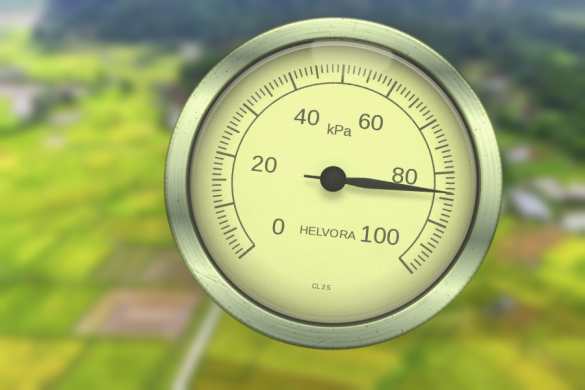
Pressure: 84kPa
